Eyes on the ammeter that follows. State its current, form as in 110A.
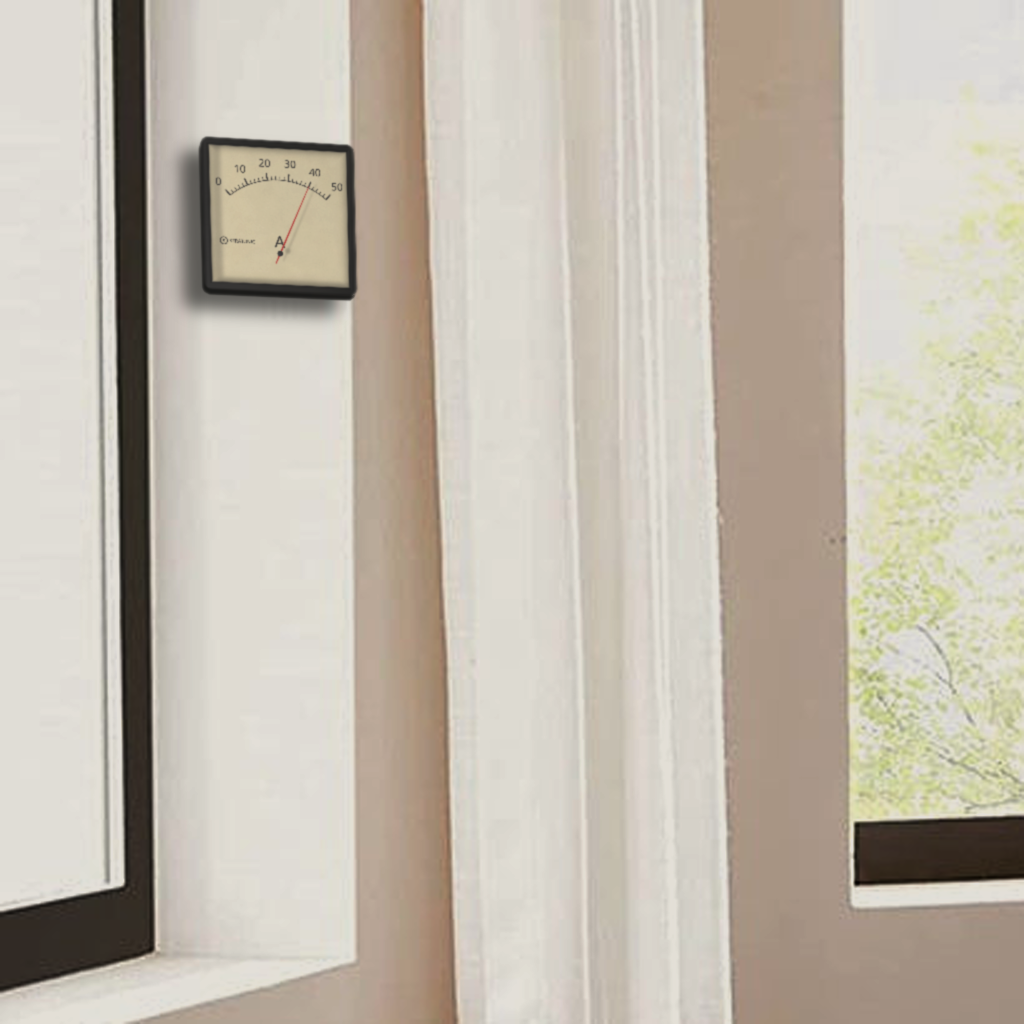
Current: 40A
